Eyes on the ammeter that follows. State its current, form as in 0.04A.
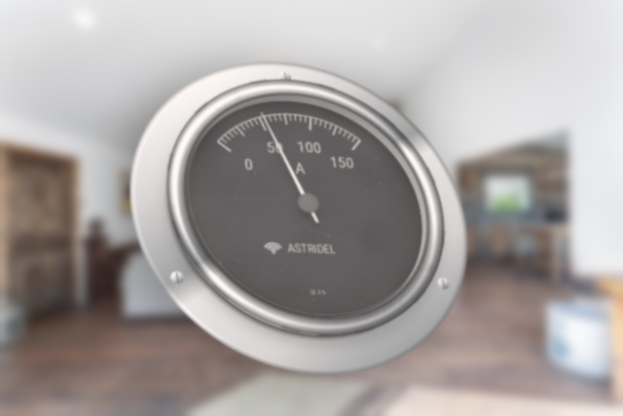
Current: 50A
